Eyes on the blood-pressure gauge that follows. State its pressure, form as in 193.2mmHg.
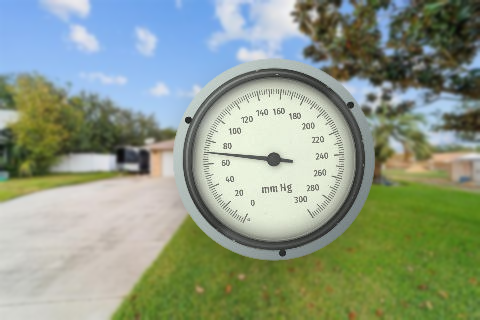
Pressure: 70mmHg
